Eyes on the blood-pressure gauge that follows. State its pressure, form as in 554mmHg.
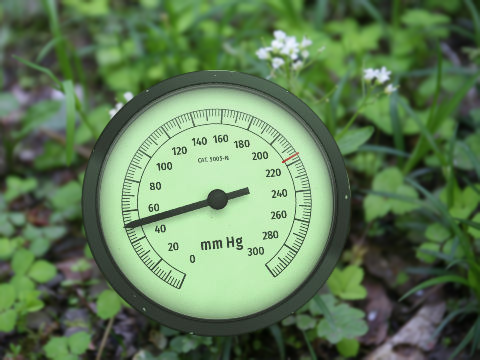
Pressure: 50mmHg
